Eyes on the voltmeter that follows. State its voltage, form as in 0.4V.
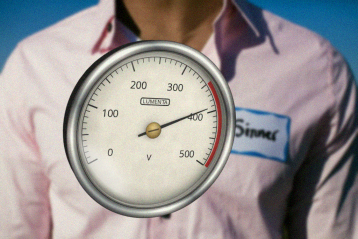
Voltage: 390V
